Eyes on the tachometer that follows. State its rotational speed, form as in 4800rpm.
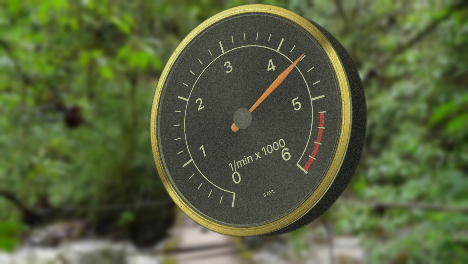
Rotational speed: 4400rpm
